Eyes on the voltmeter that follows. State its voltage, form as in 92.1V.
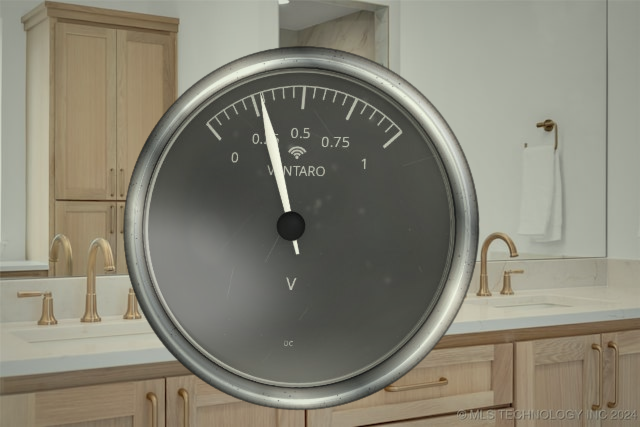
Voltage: 0.3V
